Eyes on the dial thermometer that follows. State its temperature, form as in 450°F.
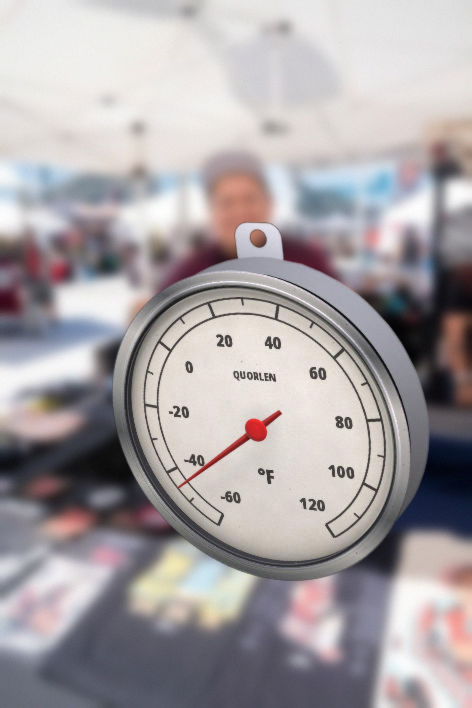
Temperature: -45°F
